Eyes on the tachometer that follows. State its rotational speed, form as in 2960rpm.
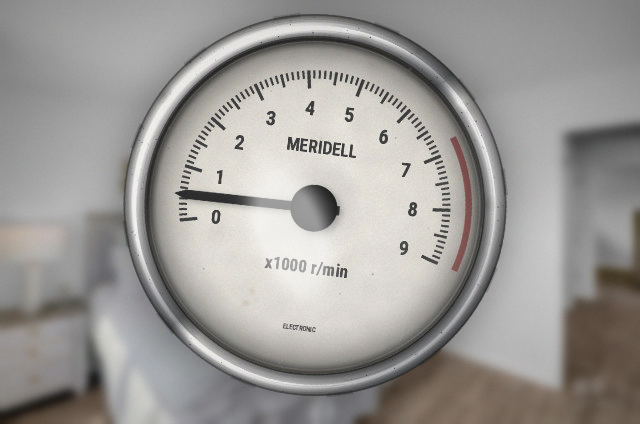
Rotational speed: 500rpm
